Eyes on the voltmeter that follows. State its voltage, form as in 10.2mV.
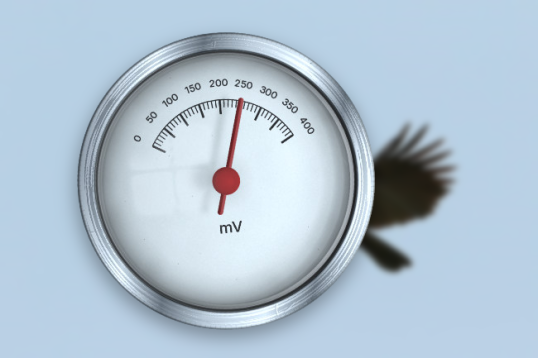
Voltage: 250mV
